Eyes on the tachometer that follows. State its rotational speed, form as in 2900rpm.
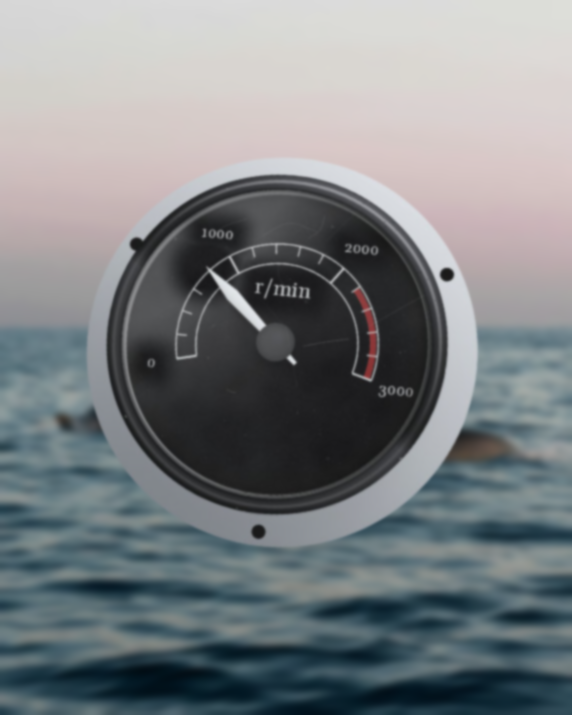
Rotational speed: 800rpm
